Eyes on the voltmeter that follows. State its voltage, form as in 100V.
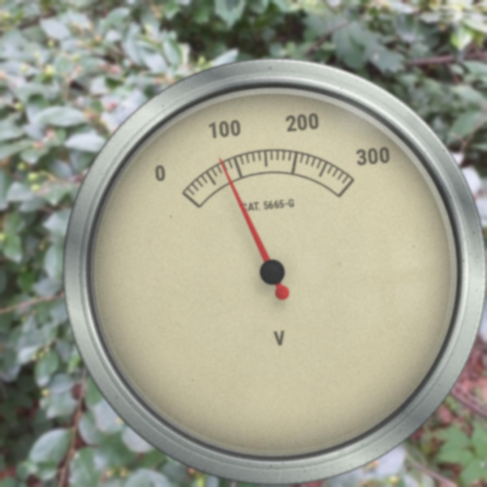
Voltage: 80V
